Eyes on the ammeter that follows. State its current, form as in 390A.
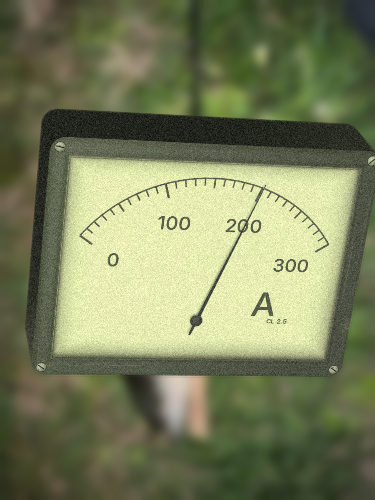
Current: 200A
